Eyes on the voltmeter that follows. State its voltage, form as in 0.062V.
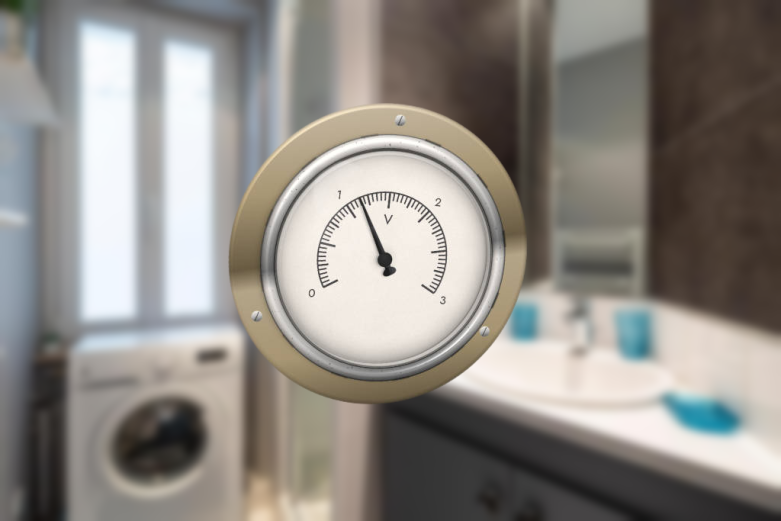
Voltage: 1.15V
